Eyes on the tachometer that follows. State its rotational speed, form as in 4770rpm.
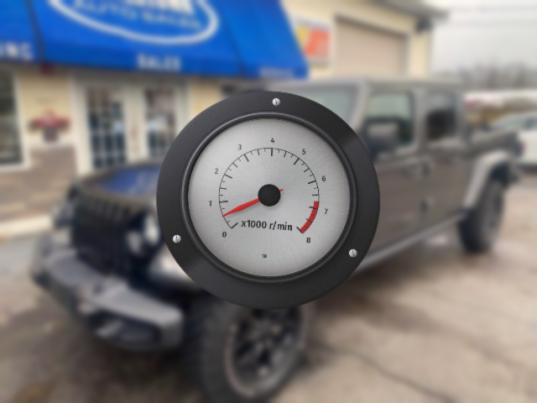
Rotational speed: 500rpm
